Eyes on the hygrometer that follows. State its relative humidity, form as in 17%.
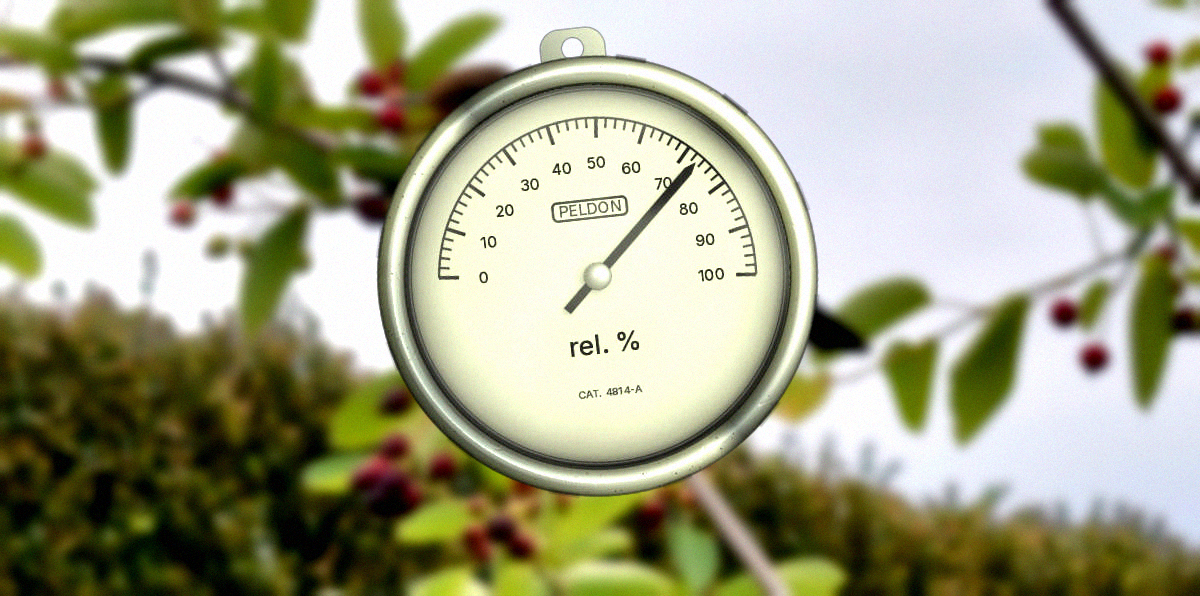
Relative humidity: 73%
